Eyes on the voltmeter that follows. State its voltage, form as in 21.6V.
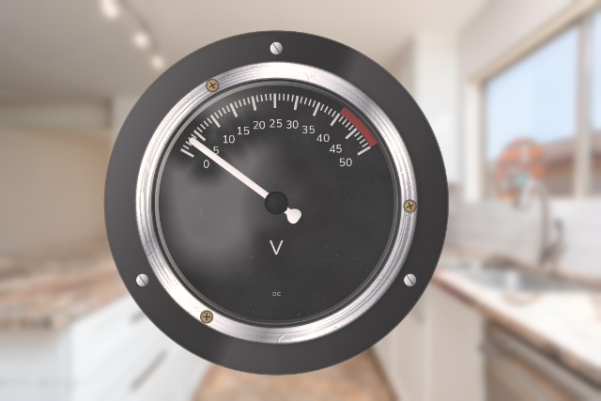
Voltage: 3V
